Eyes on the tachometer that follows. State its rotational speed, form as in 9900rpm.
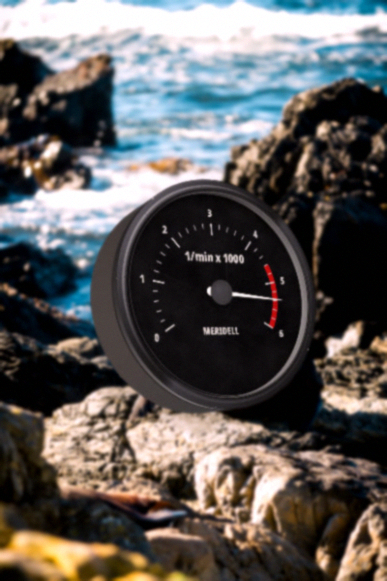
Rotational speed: 5400rpm
